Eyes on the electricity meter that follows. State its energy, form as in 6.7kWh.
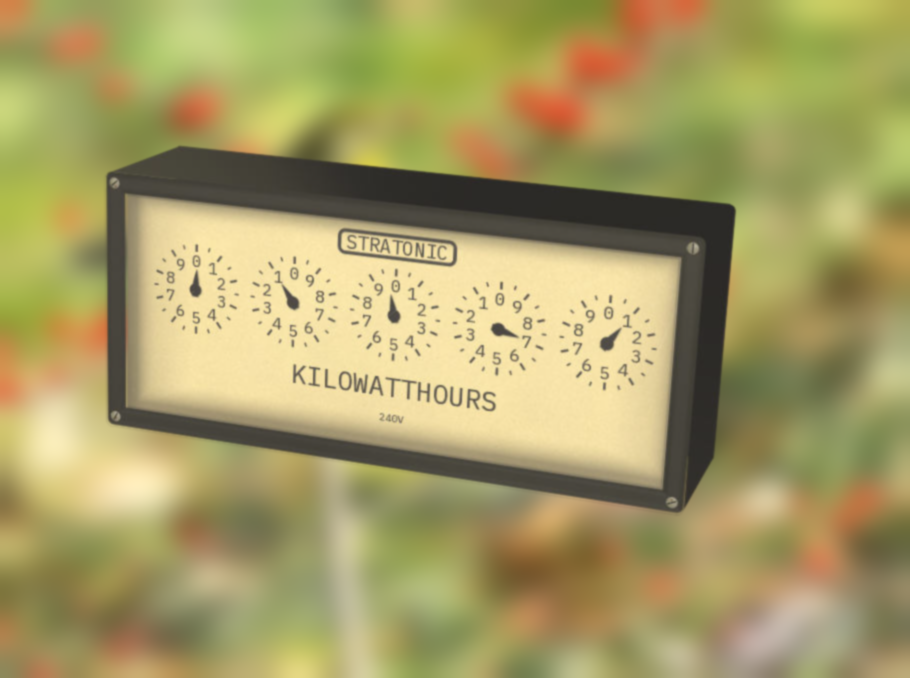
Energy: 971kWh
